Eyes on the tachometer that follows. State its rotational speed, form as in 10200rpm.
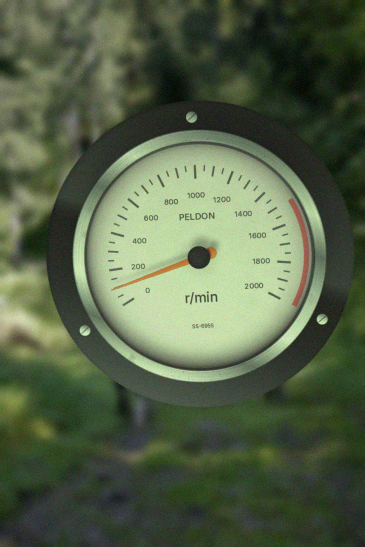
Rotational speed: 100rpm
